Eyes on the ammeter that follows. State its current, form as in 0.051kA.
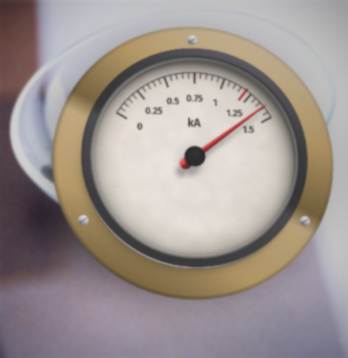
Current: 1.4kA
